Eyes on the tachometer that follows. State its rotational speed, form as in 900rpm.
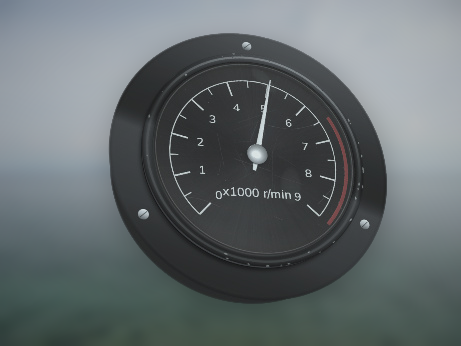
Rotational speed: 5000rpm
